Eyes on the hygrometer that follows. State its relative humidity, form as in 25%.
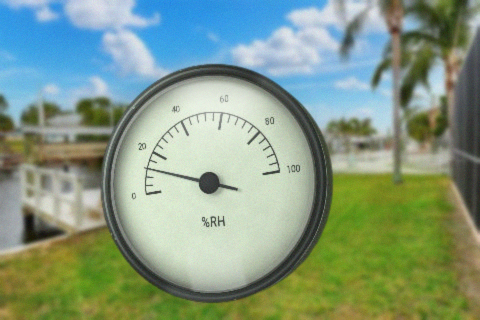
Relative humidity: 12%
